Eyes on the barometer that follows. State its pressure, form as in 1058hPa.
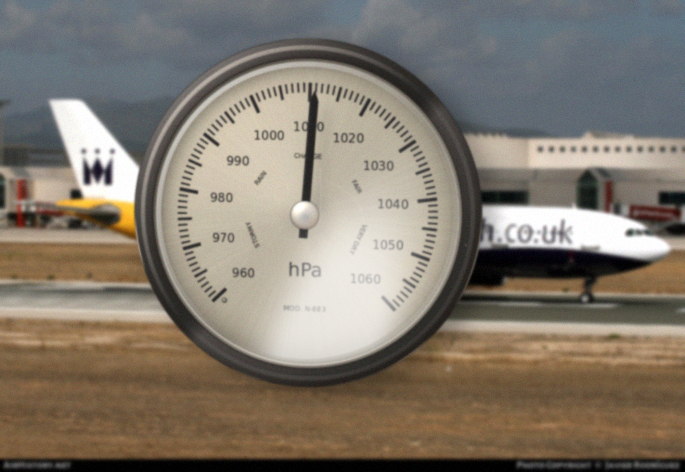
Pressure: 1011hPa
